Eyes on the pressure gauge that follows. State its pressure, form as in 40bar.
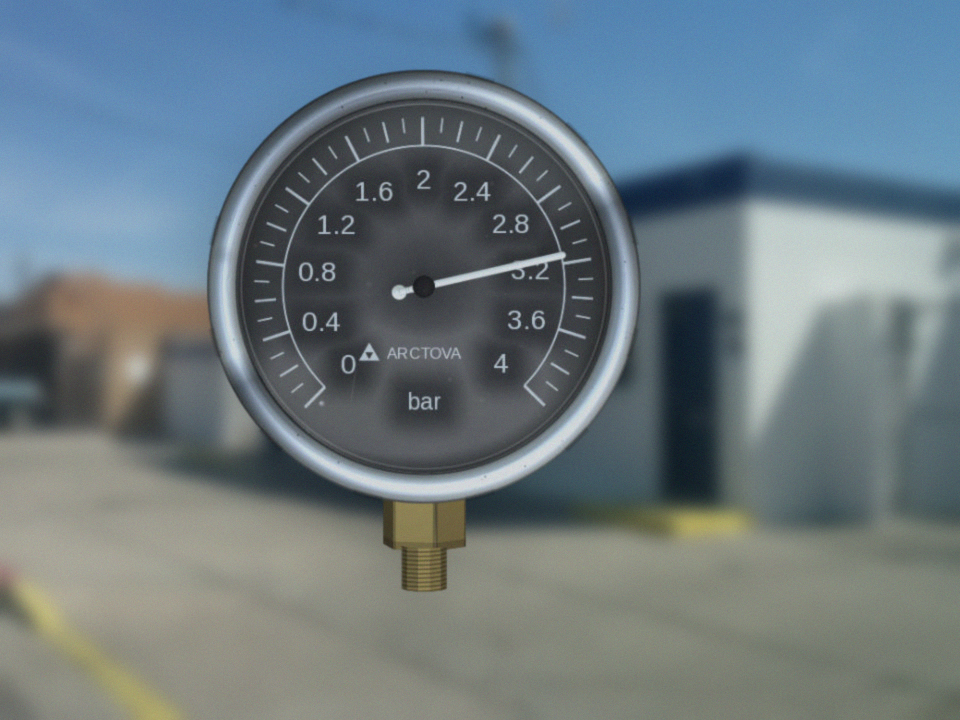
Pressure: 3.15bar
